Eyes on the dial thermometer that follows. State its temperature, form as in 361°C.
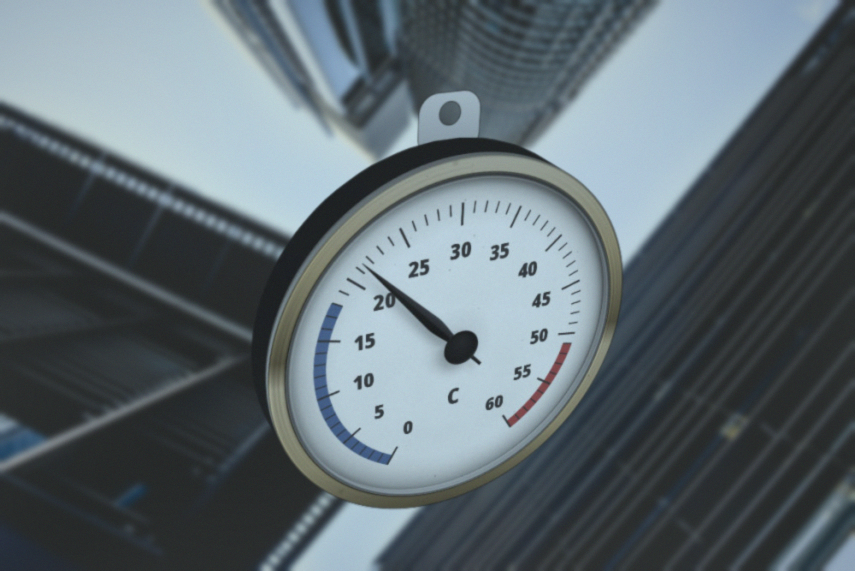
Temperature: 21.5°C
